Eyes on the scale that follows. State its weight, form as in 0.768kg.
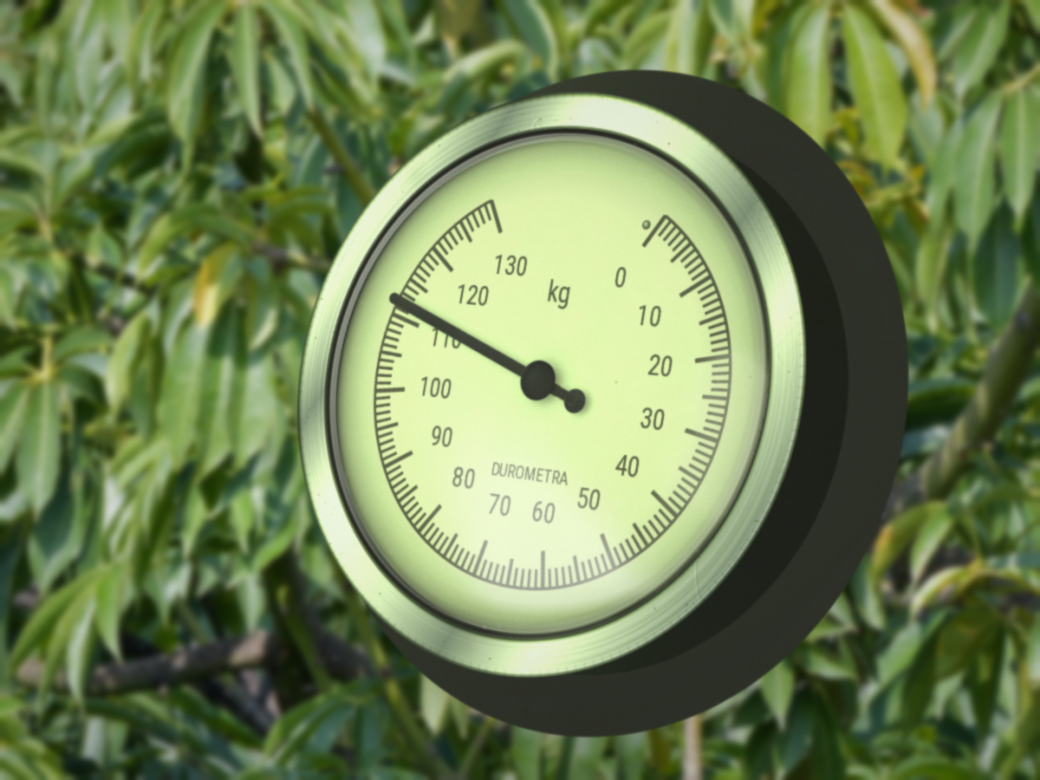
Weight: 112kg
